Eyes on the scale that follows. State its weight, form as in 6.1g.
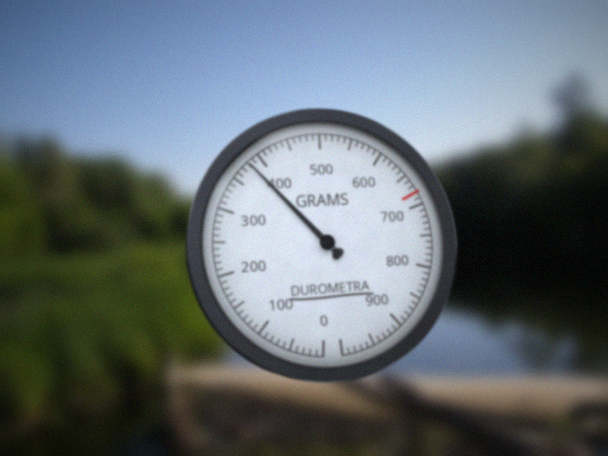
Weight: 380g
